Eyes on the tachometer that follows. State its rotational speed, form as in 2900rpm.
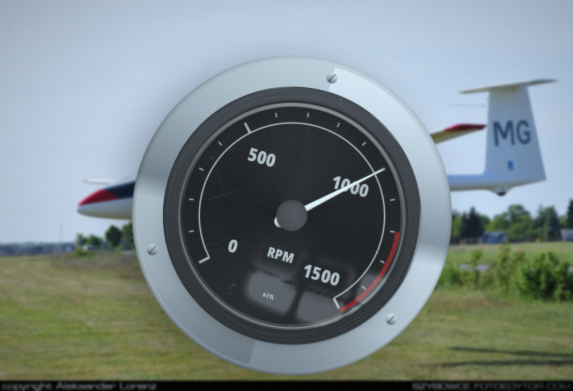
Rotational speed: 1000rpm
